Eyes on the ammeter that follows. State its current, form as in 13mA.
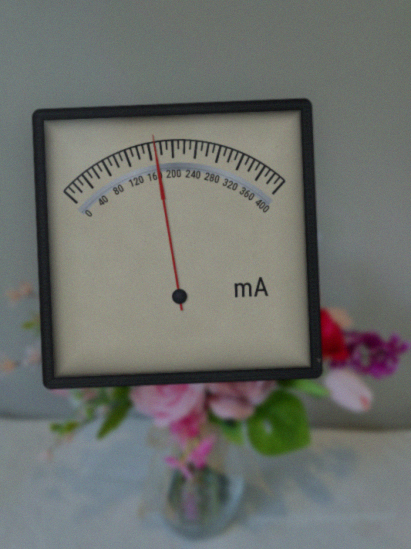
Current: 170mA
